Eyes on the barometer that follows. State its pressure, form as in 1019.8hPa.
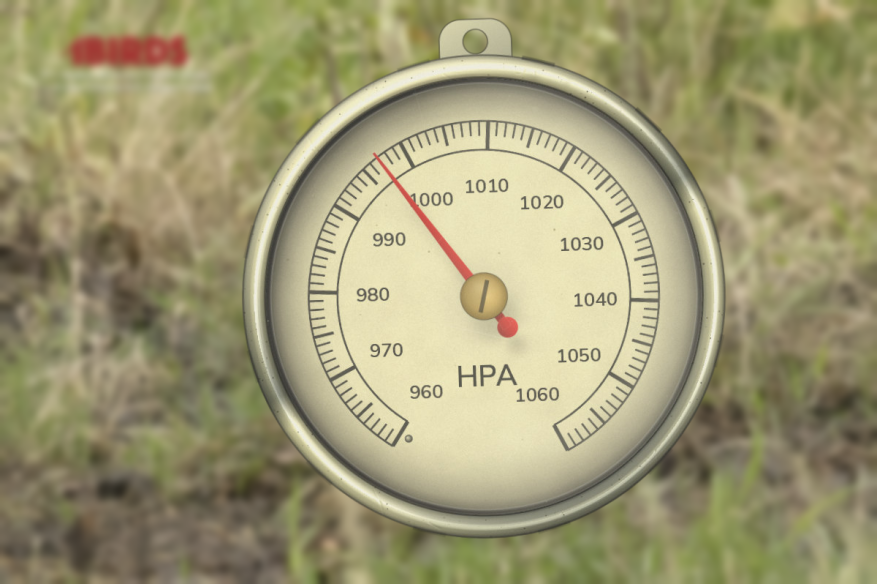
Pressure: 997hPa
